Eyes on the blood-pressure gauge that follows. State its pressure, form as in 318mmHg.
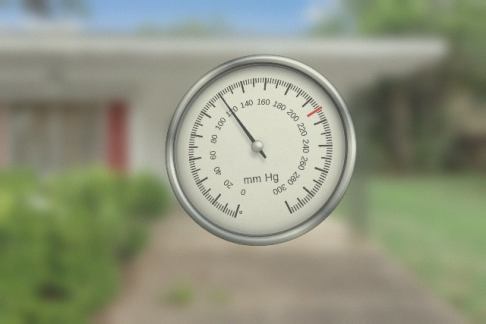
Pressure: 120mmHg
